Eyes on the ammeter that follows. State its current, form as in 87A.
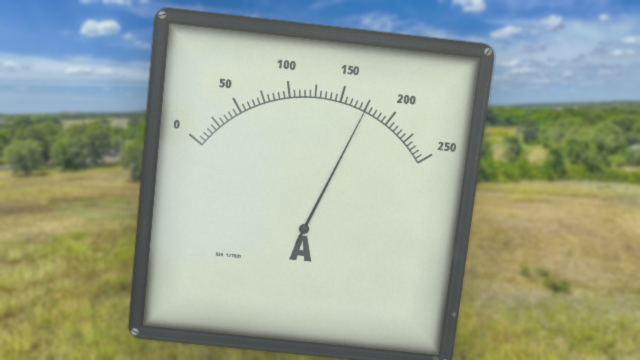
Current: 175A
